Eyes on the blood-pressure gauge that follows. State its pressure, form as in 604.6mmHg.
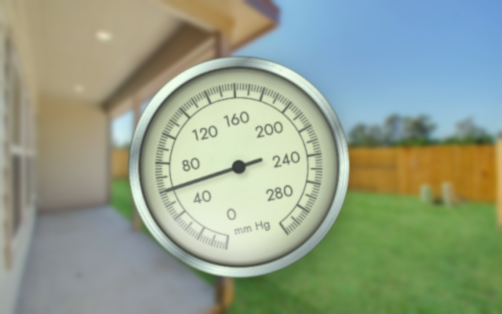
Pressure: 60mmHg
